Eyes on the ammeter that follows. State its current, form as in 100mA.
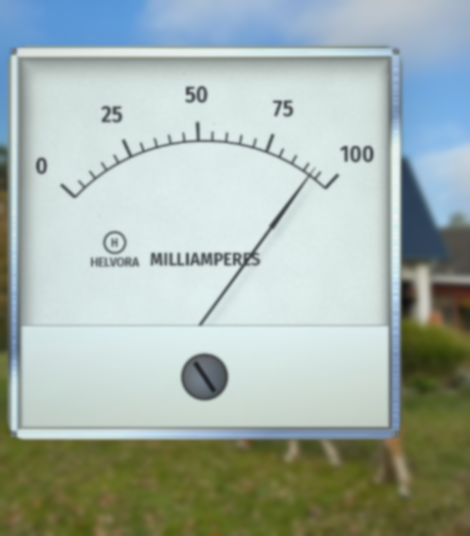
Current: 92.5mA
